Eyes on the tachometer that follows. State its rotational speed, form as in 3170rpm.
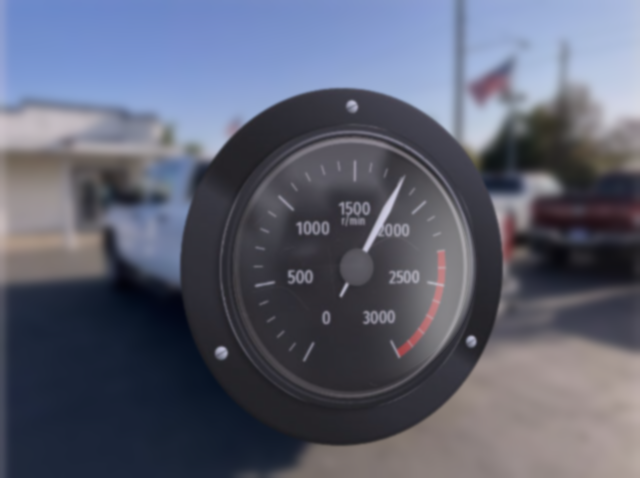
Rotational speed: 1800rpm
